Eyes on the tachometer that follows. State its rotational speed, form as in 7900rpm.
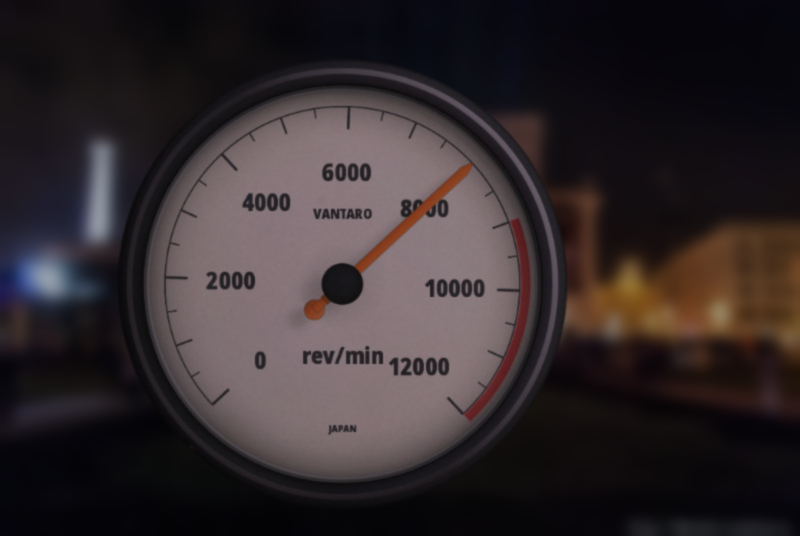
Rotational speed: 8000rpm
